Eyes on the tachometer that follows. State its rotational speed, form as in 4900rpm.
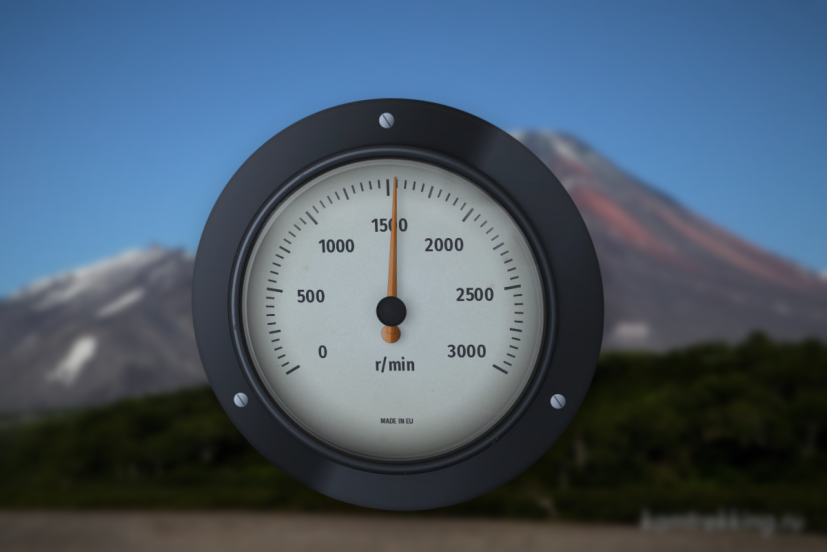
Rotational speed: 1550rpm
